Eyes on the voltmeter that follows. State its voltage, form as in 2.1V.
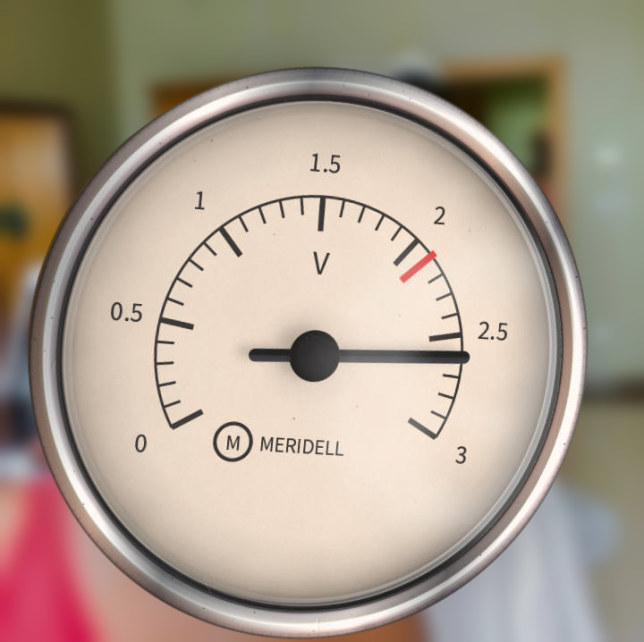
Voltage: 2.6V
